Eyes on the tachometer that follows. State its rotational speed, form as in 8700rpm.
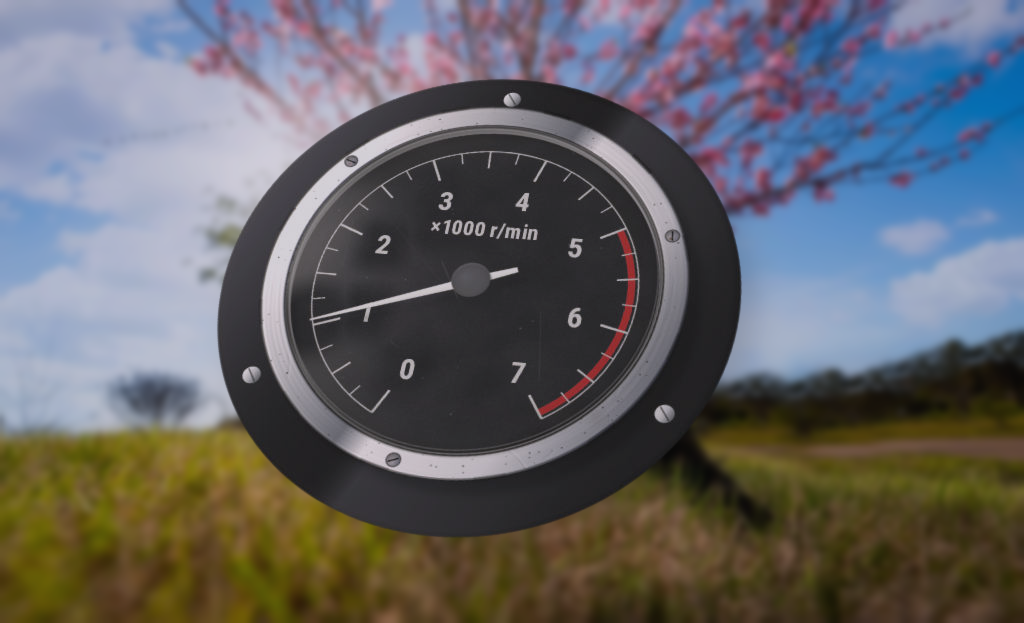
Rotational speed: 1000rpm
